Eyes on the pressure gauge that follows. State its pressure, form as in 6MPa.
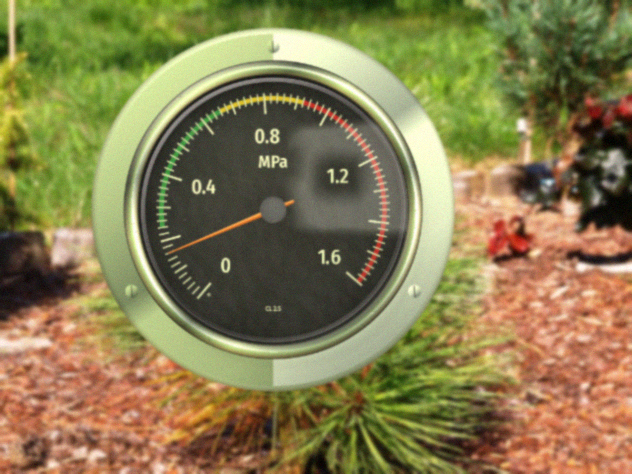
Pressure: 0.16MPa
